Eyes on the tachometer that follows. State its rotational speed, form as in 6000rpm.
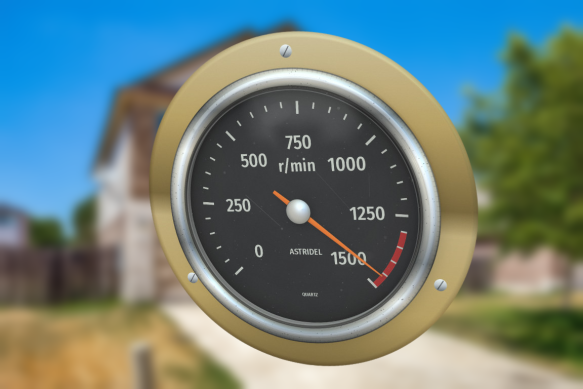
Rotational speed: 1450rpm
